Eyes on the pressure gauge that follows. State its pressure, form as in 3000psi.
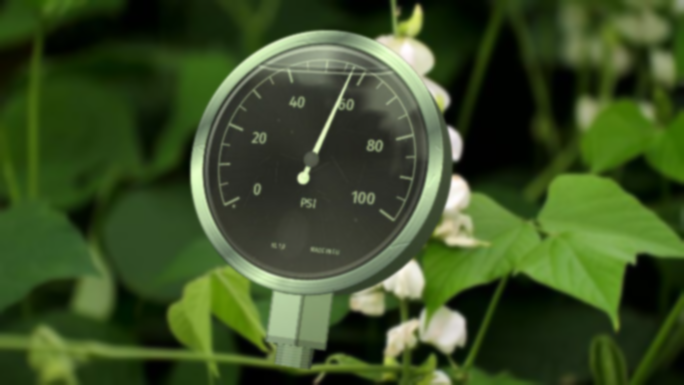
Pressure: 57.5psi
